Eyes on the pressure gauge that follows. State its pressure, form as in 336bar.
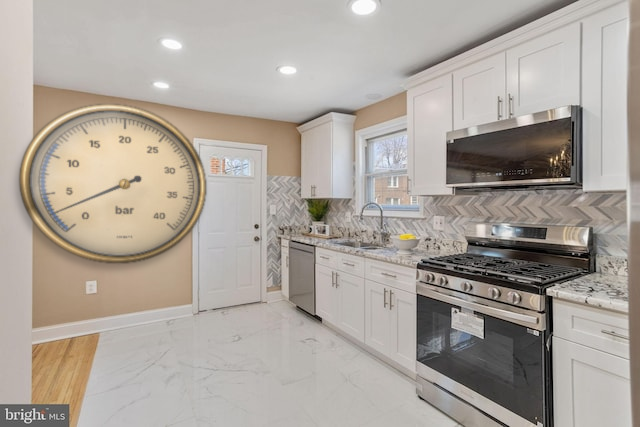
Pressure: 2.5bar
